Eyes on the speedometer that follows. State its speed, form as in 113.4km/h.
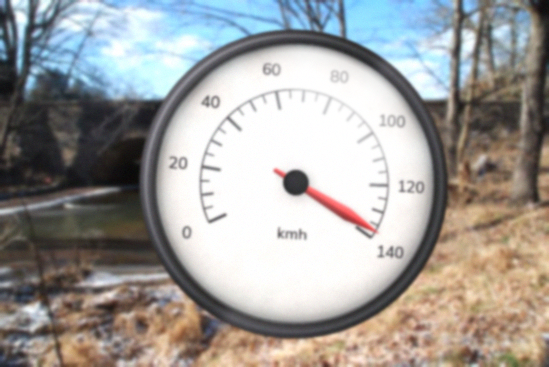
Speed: 137.5km/h
